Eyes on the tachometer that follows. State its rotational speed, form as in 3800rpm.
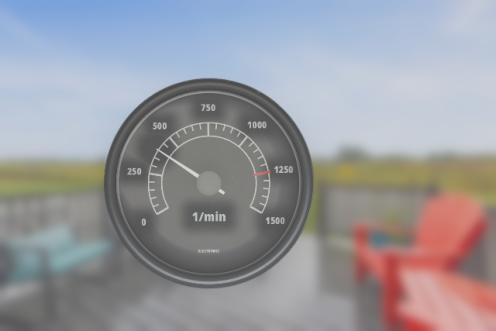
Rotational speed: 400rpm
